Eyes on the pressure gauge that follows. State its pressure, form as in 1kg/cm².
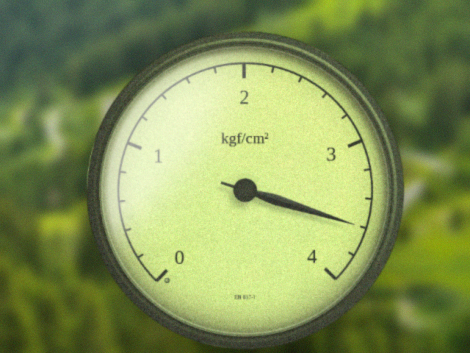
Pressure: 3.6kg/cm²
